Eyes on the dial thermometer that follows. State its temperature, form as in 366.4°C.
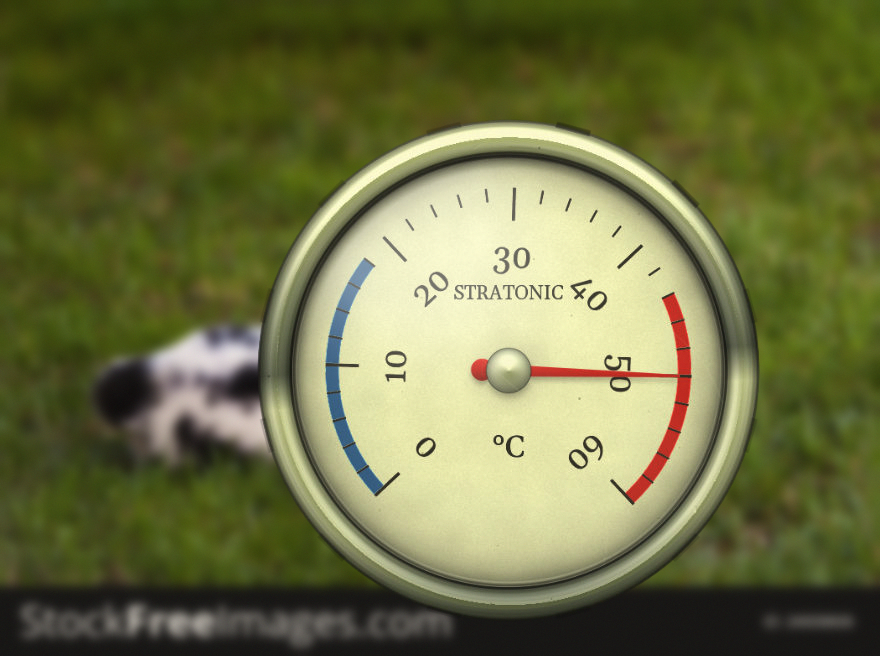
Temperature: 50°C
